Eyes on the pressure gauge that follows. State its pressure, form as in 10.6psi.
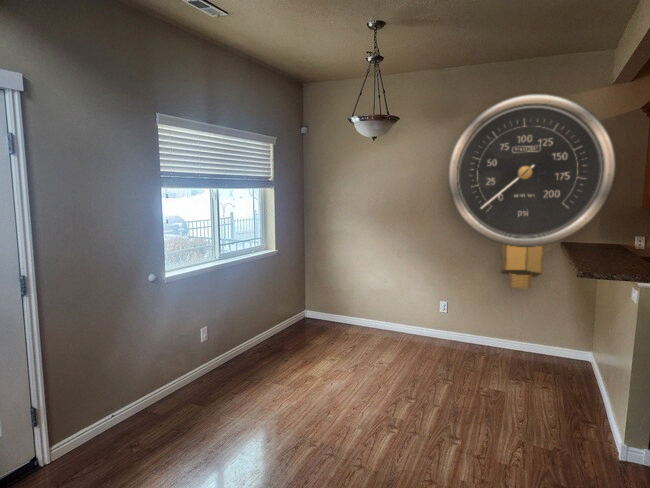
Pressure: 5psi
